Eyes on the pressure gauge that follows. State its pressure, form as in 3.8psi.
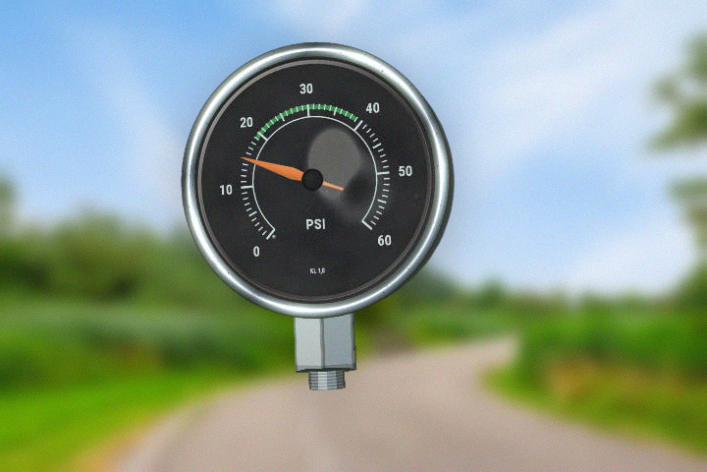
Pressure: 15psi
